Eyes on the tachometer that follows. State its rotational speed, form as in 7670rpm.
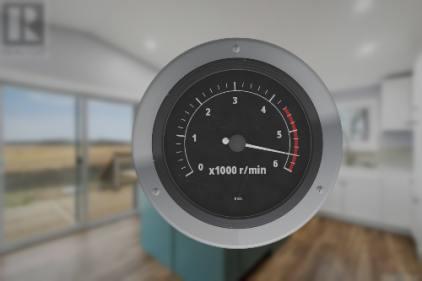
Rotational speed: 5600rpm
